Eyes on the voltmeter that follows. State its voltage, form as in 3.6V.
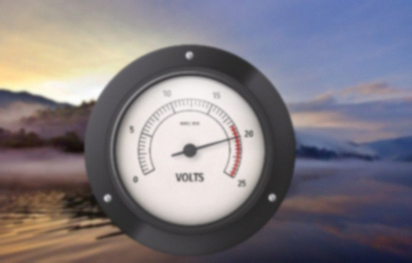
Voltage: 20V
